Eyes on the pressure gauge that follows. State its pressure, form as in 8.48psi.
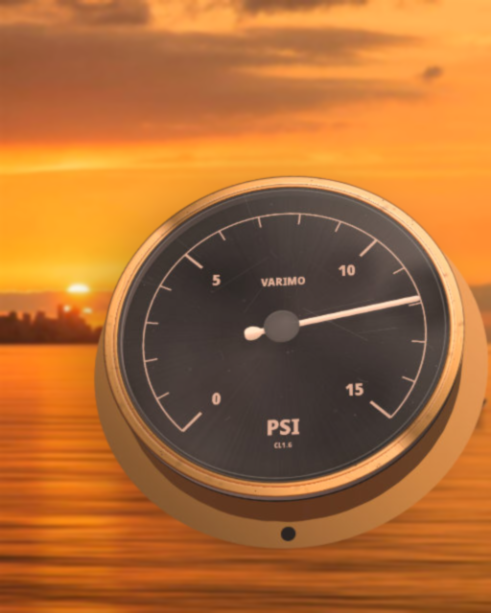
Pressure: 12psi
